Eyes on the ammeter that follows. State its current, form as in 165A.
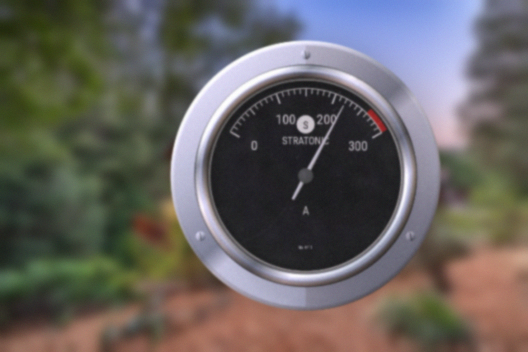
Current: 220A
